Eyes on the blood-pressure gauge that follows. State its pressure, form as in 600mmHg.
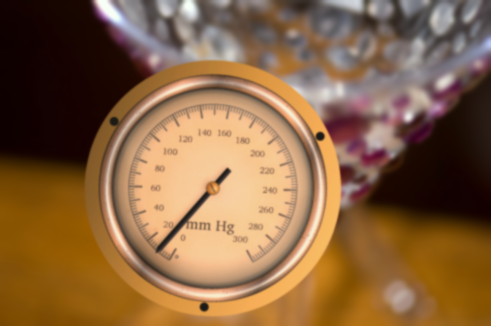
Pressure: 10mmHg
